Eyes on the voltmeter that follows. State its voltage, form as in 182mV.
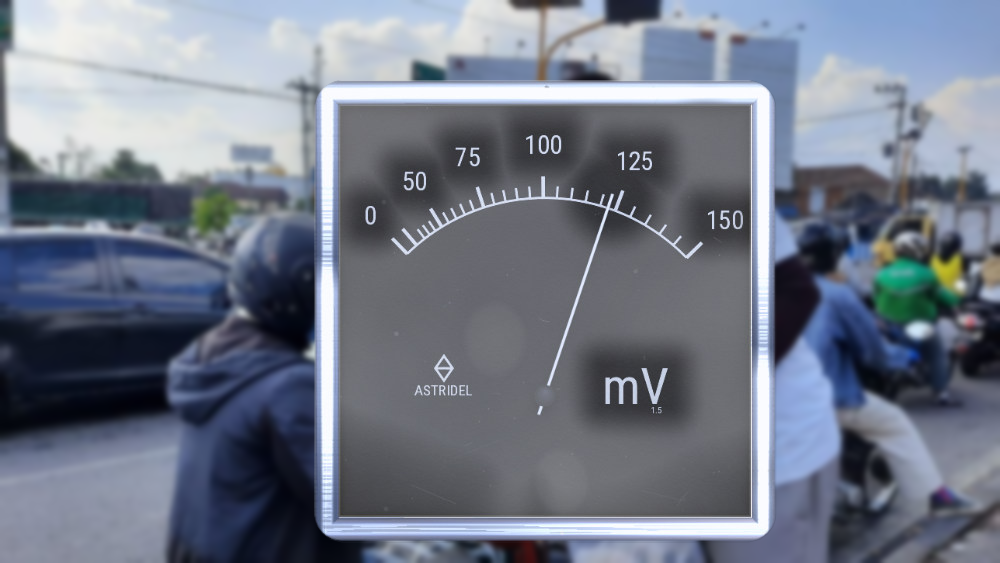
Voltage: 122.5mV
